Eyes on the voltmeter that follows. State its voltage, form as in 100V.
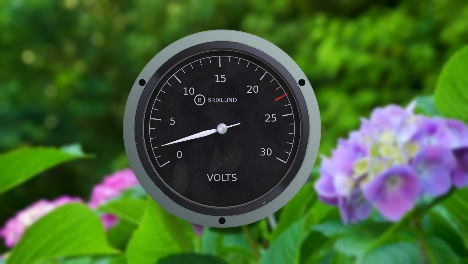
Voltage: 2V
